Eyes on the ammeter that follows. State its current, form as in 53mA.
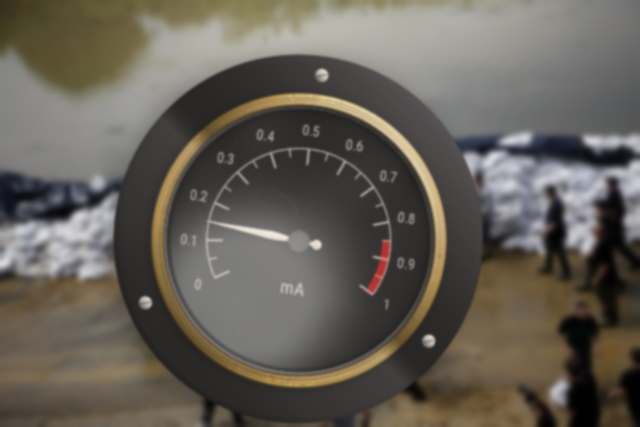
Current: 0.15mA
